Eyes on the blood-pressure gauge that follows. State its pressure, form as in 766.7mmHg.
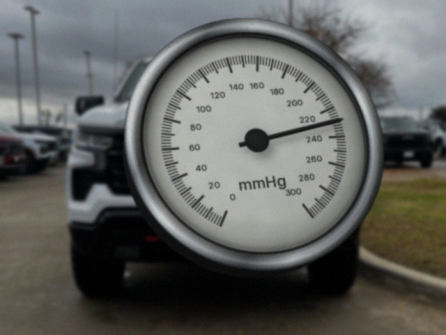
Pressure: 230mmHg
